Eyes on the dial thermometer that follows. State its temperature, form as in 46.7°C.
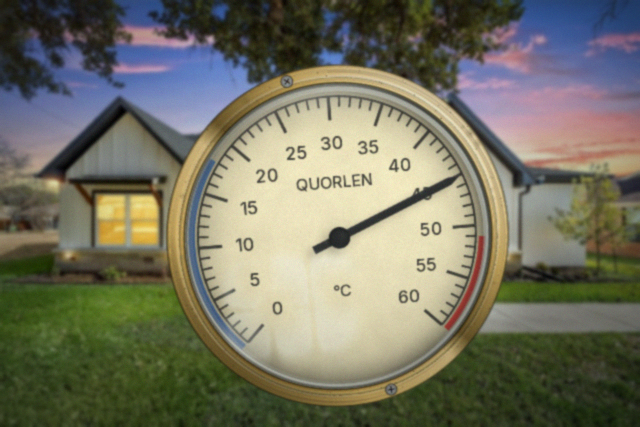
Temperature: 45°C
